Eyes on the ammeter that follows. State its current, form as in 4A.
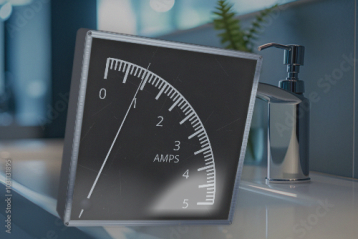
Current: 0.9A
